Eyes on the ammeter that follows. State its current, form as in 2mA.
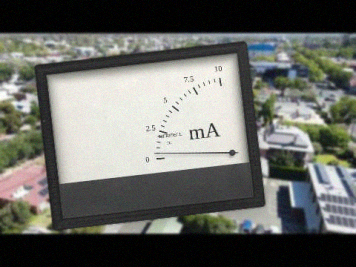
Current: 0.5mA
